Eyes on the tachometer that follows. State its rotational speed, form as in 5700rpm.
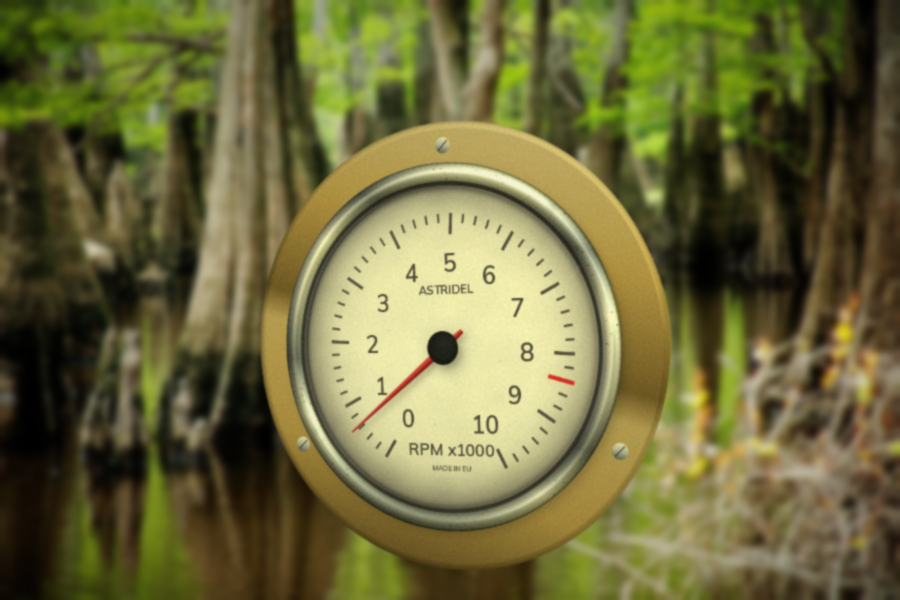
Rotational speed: 600rpm
